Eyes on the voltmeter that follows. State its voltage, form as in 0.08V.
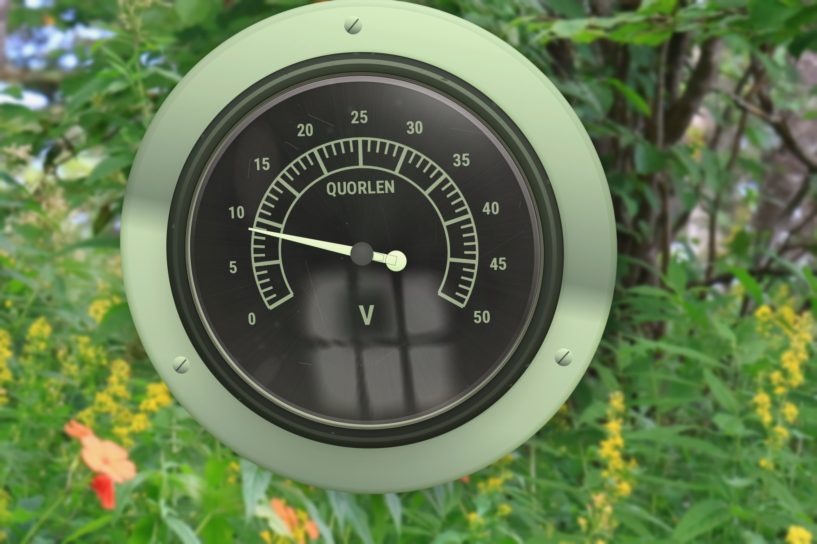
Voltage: 9V
